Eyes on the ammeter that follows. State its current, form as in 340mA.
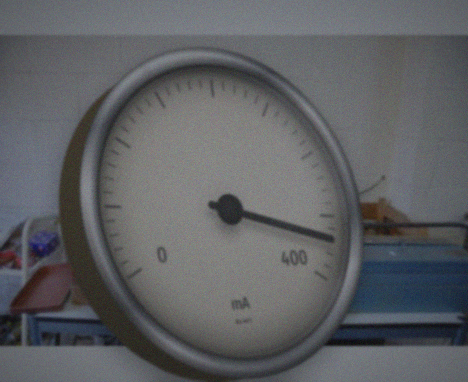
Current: 370mA
